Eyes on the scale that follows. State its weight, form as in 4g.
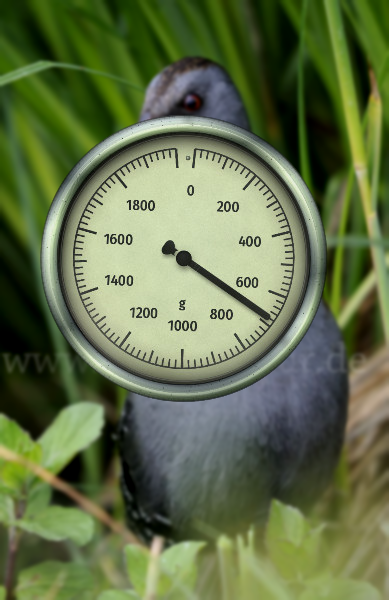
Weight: 680g
